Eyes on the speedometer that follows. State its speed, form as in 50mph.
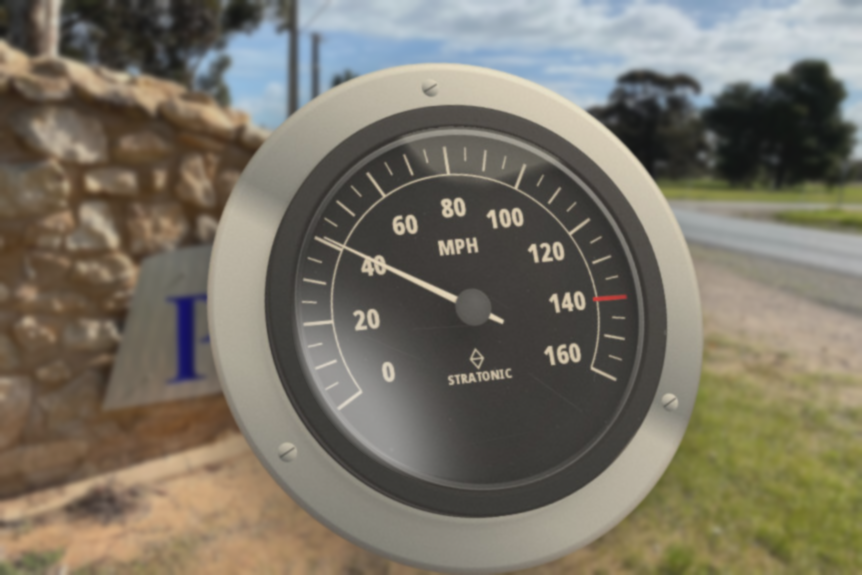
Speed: 40mph
